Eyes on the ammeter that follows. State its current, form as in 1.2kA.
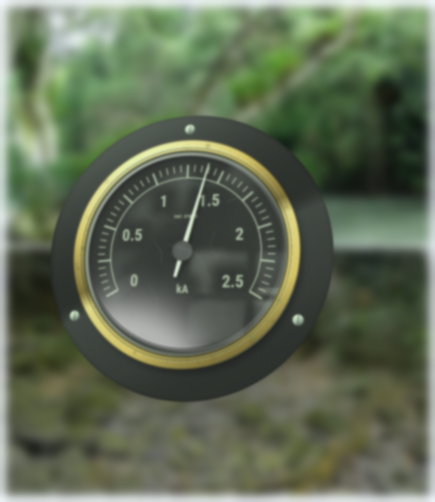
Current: 1.4kA
